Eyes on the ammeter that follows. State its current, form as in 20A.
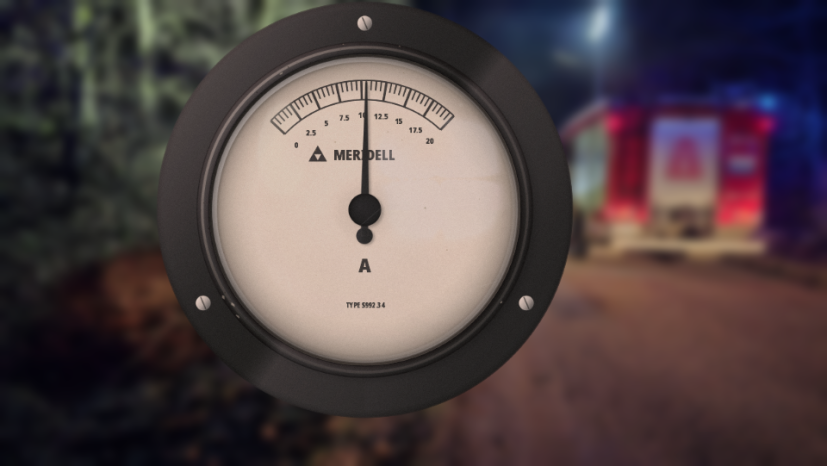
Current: 10.5A
